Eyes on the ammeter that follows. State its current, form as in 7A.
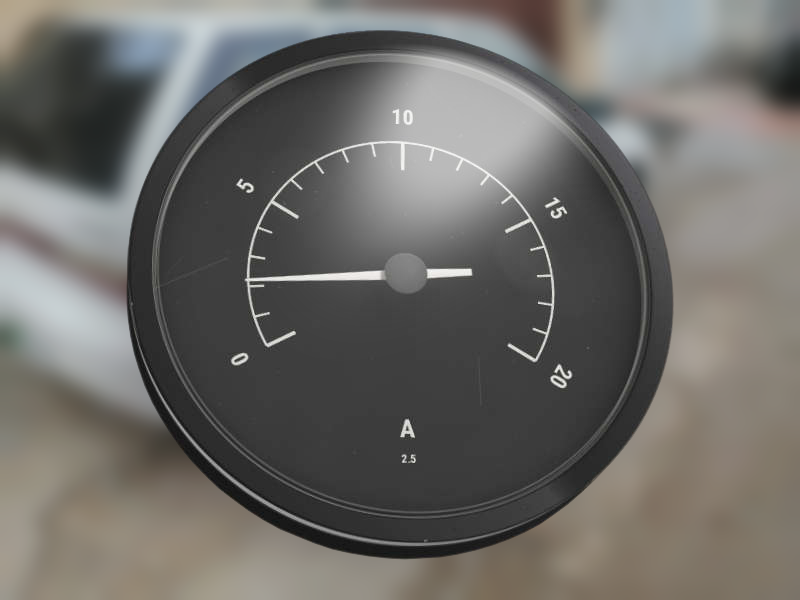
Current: 2A
